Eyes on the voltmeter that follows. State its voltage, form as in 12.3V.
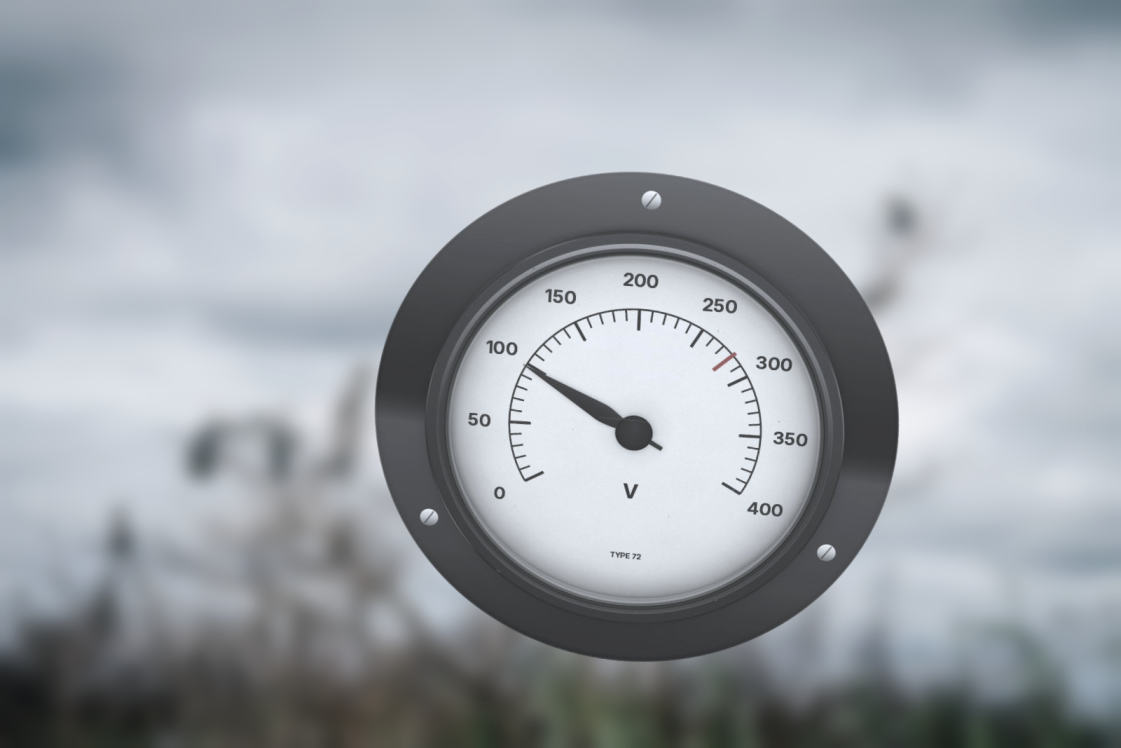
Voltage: 100V
